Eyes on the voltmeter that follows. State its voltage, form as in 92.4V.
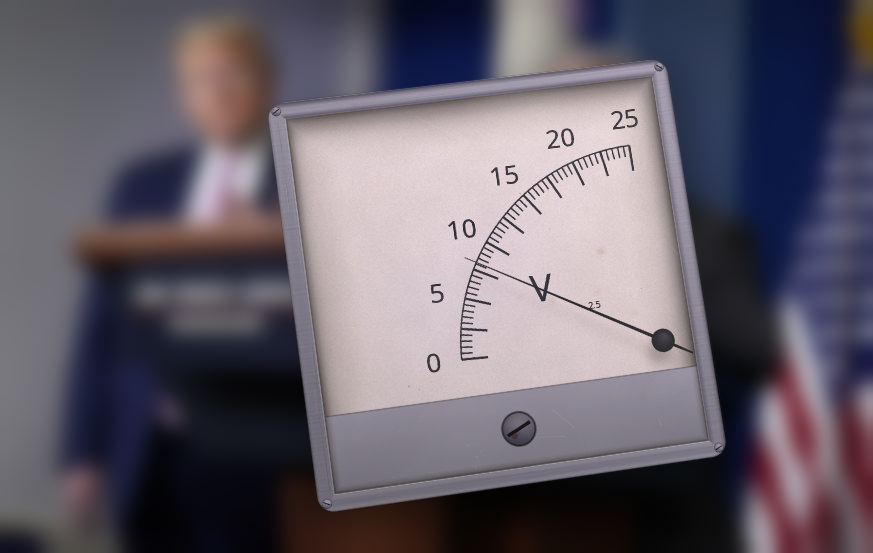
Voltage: 8V
